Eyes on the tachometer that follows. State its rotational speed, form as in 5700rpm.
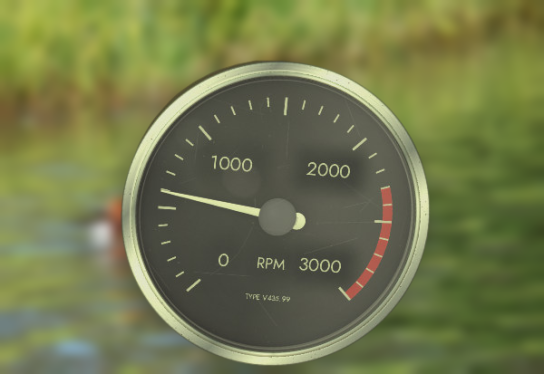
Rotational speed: 600rpm
